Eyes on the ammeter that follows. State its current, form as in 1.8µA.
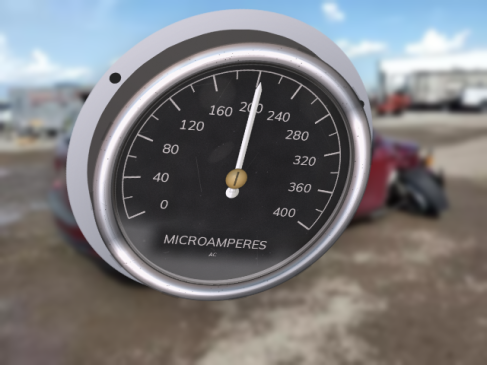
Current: 200µA
